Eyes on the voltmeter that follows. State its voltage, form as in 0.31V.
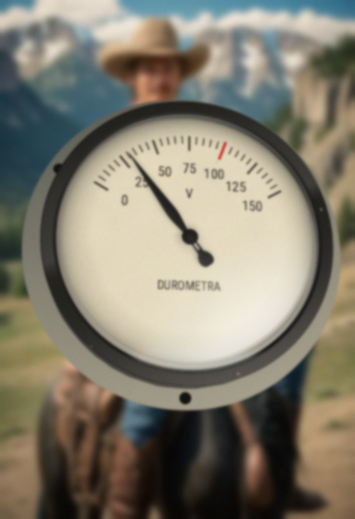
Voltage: 30V
